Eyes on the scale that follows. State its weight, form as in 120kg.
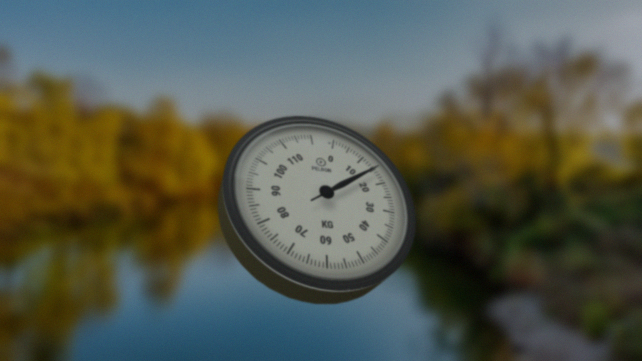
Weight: 15kg
